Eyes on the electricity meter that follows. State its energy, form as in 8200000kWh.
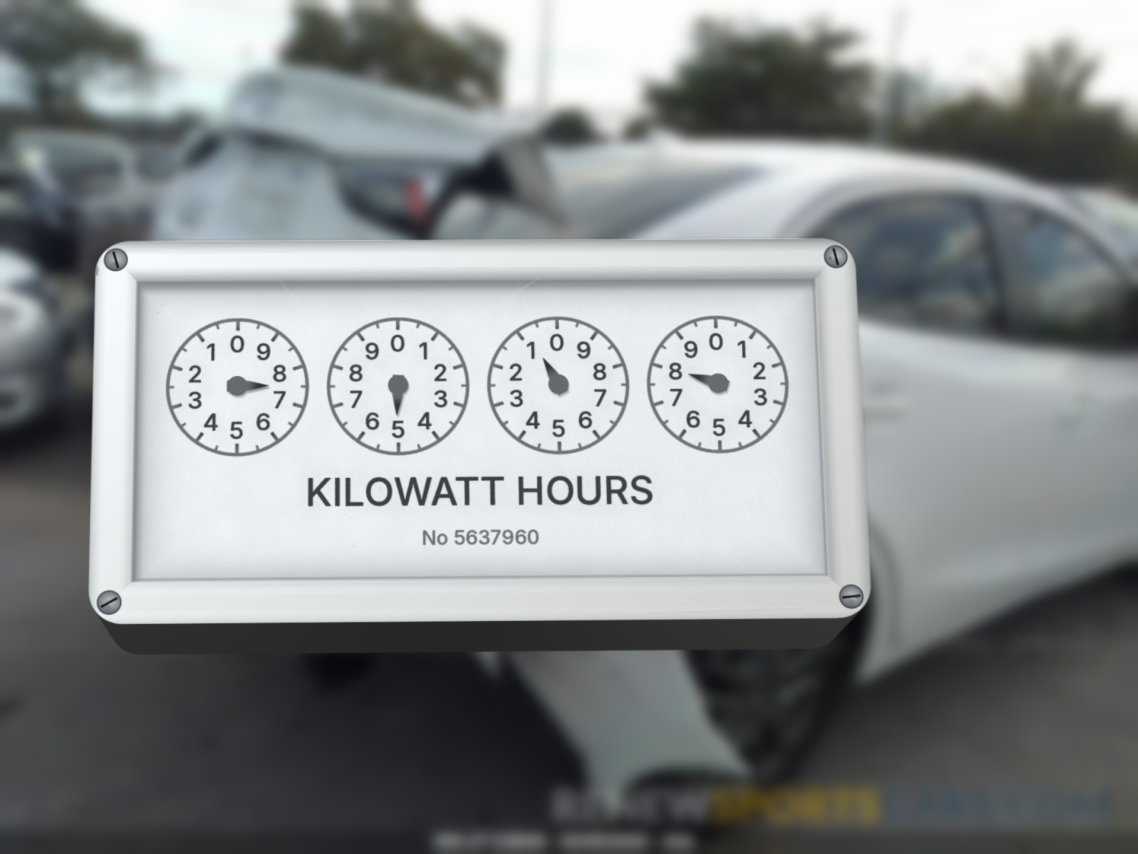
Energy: 7508kWh
